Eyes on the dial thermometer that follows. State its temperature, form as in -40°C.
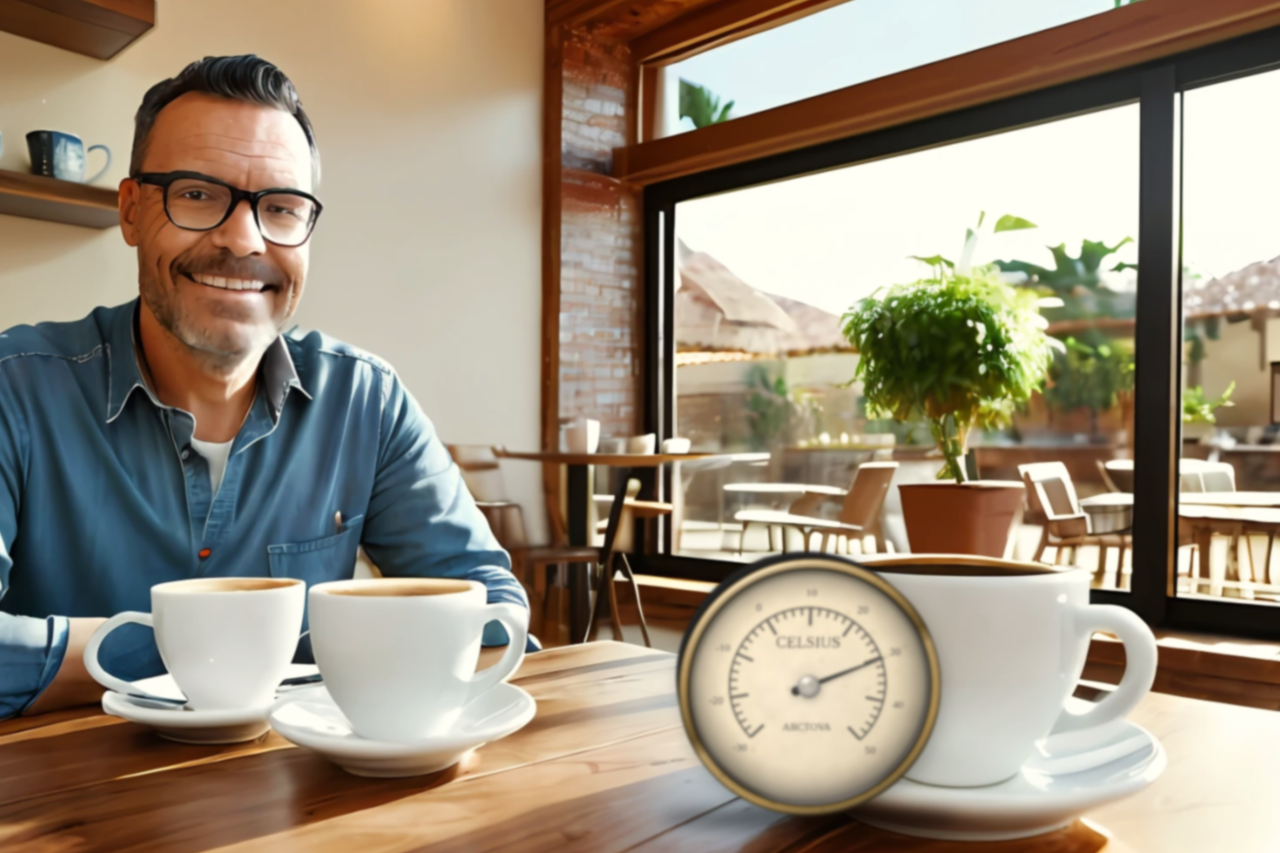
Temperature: 30°C
